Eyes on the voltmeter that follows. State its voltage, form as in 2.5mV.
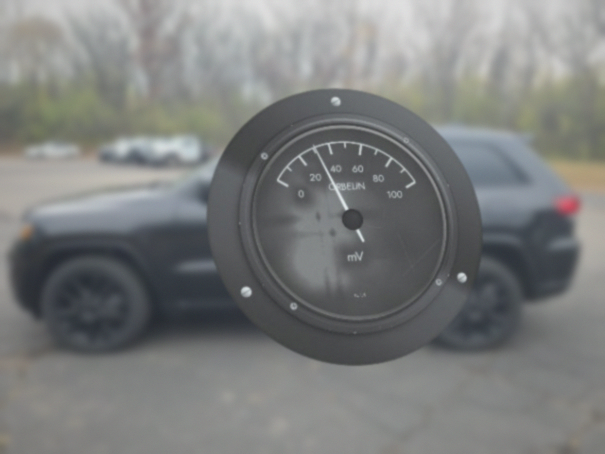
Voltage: 30mV
